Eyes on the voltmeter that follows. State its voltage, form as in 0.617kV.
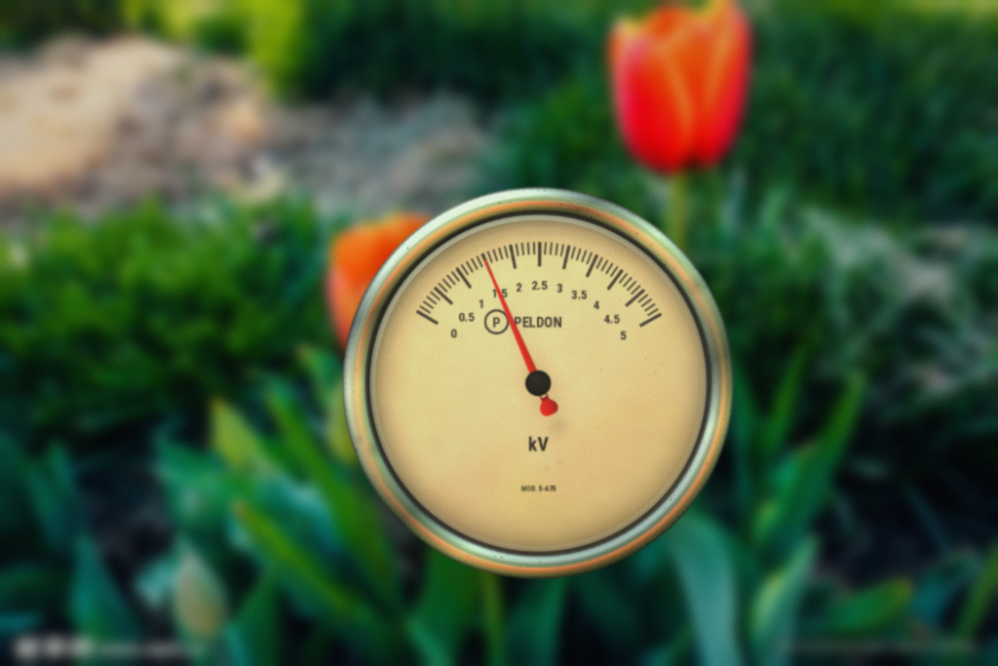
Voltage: 1.5kV
